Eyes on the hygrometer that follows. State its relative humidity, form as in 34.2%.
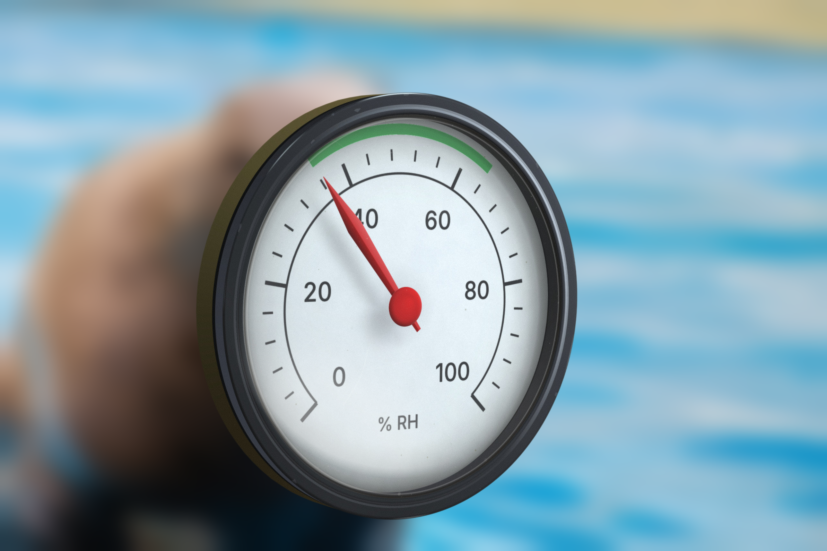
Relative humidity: 36%
